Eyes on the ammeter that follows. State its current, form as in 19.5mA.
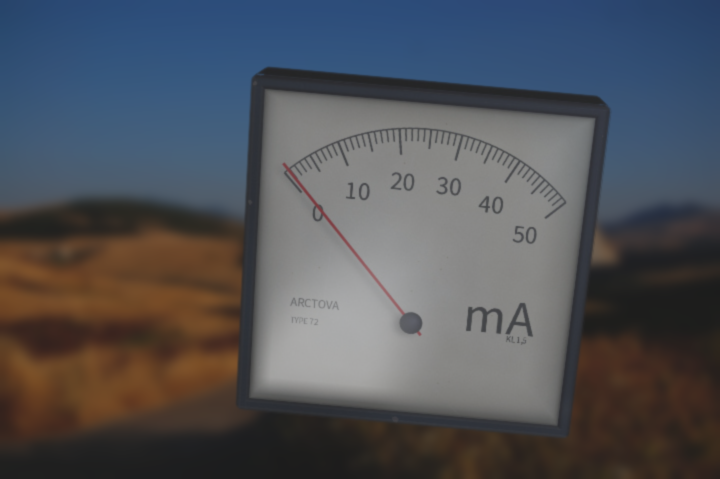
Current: 1mA
